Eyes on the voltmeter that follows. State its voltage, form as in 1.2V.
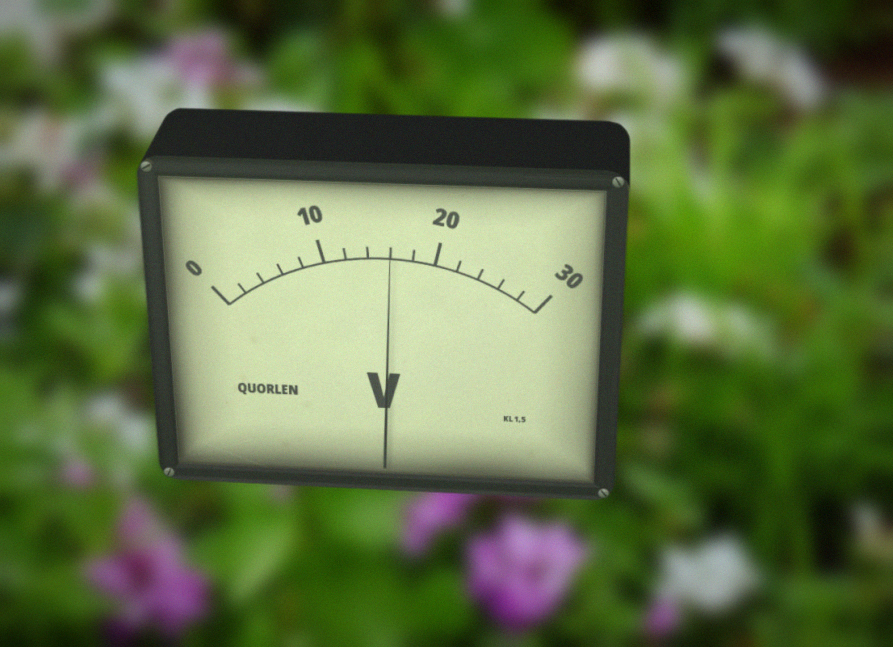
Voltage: 16V
